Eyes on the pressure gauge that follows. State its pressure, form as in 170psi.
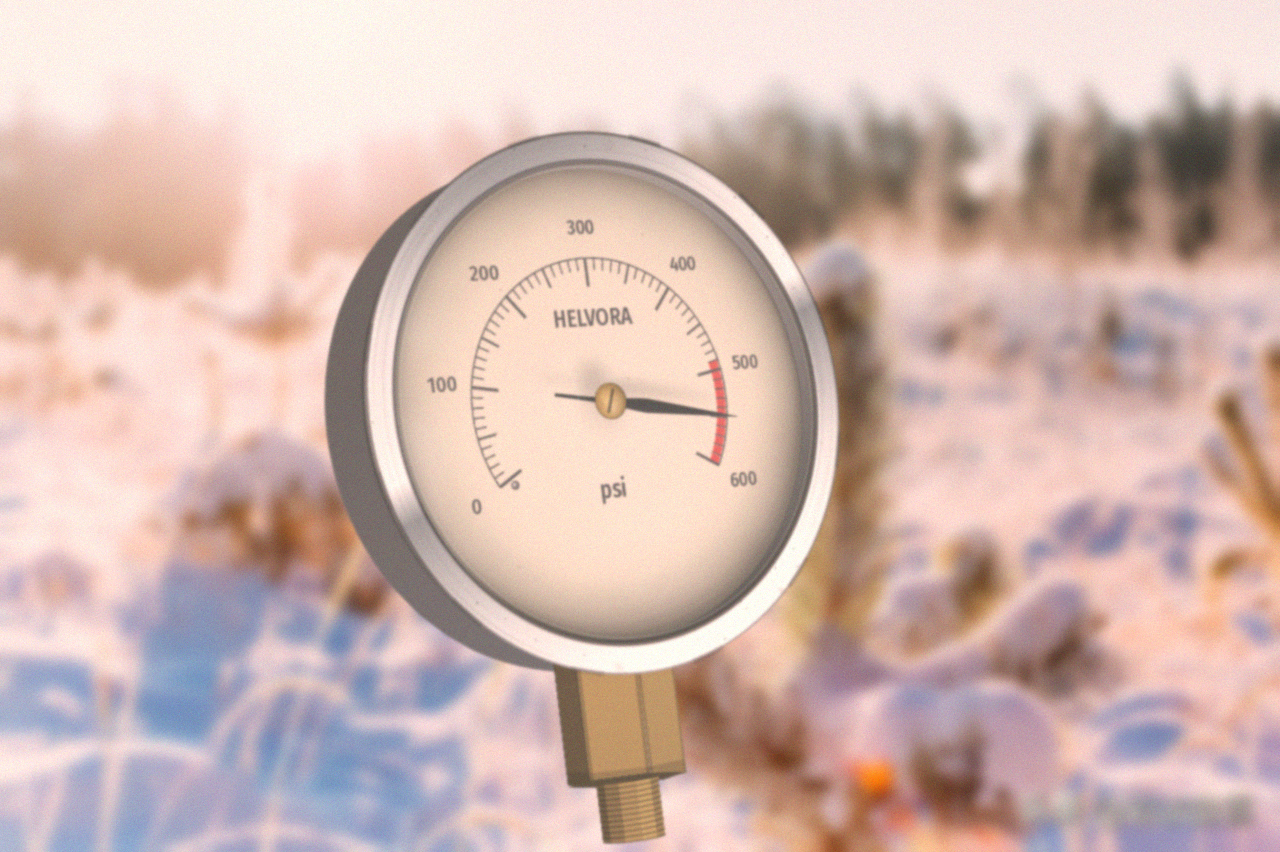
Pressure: 550psi
